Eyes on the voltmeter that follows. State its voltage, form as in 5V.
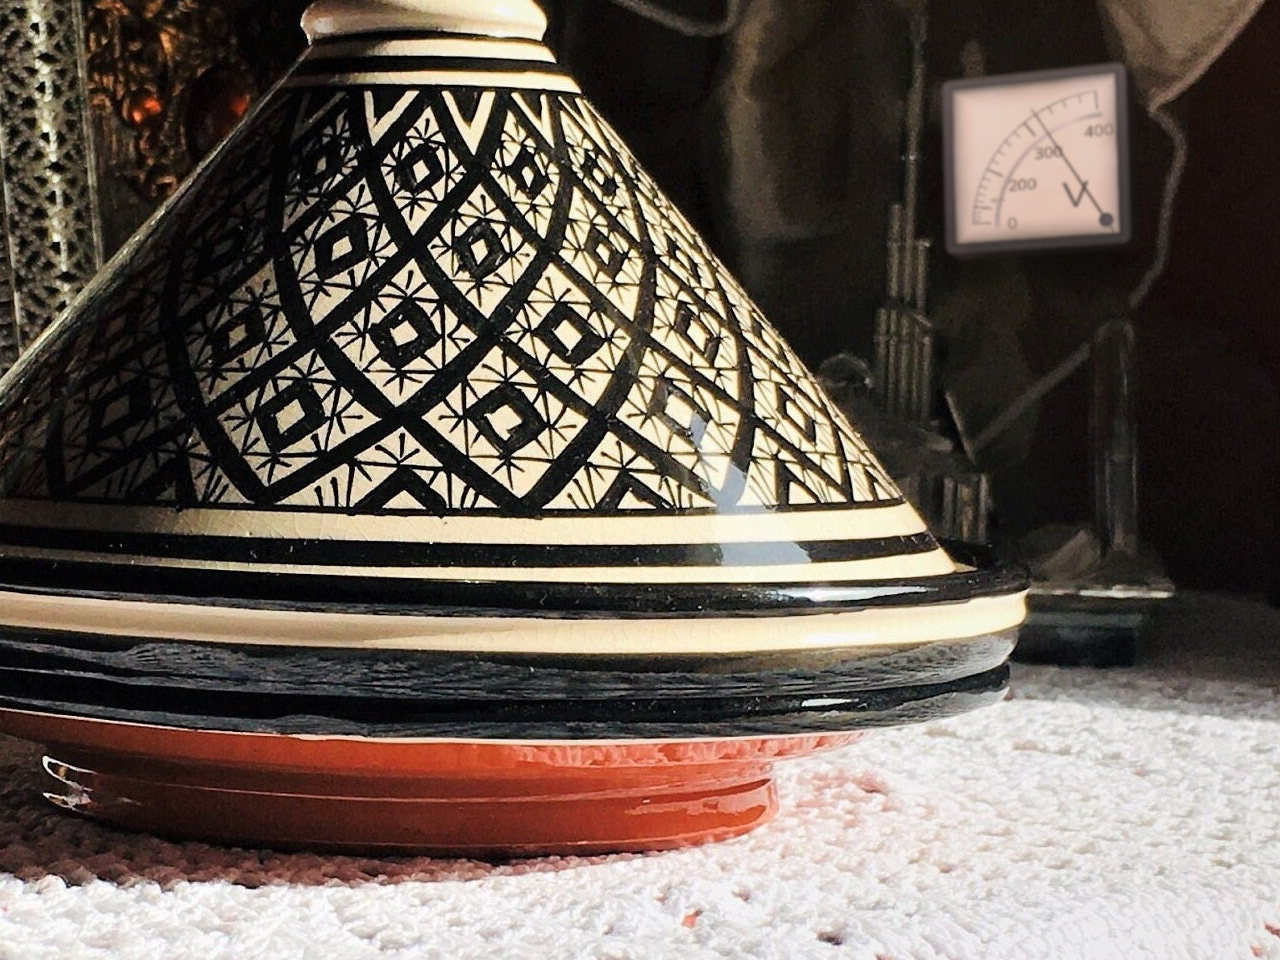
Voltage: 320V
